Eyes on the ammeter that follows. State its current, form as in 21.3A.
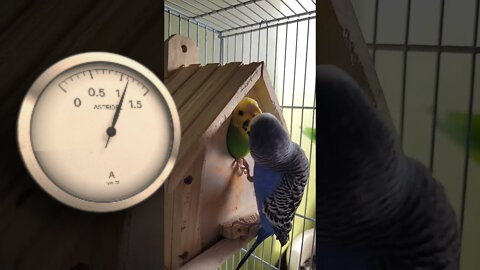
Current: 1.1A
